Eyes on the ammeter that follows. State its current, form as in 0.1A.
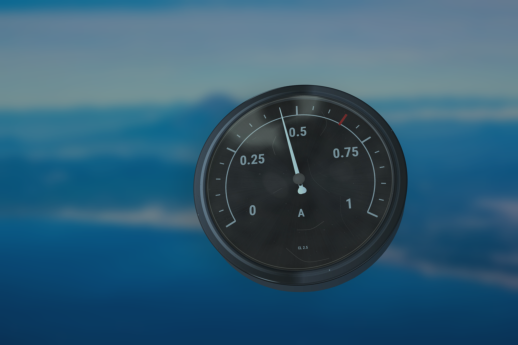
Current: 0.45A
